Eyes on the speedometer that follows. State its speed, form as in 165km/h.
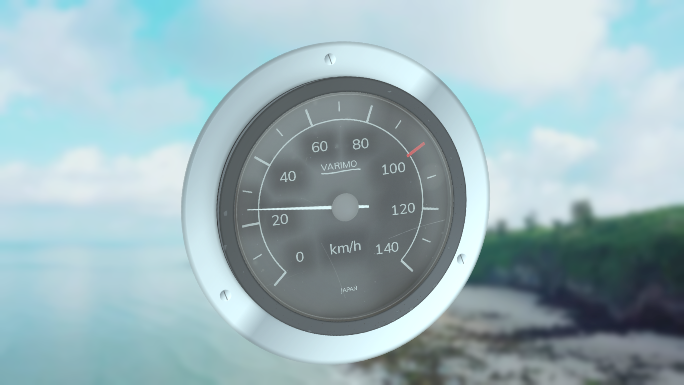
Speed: 25km/h
